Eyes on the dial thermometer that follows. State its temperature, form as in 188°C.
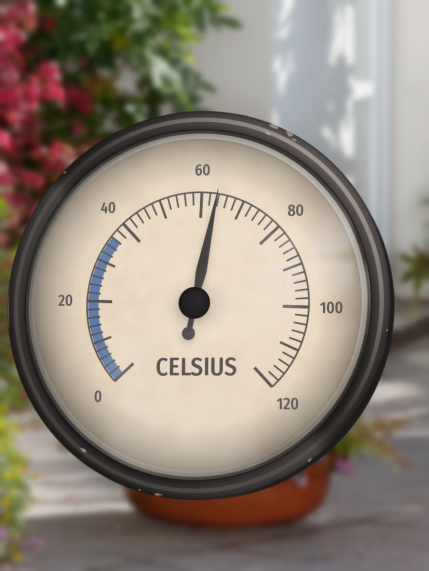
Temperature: 64°C
